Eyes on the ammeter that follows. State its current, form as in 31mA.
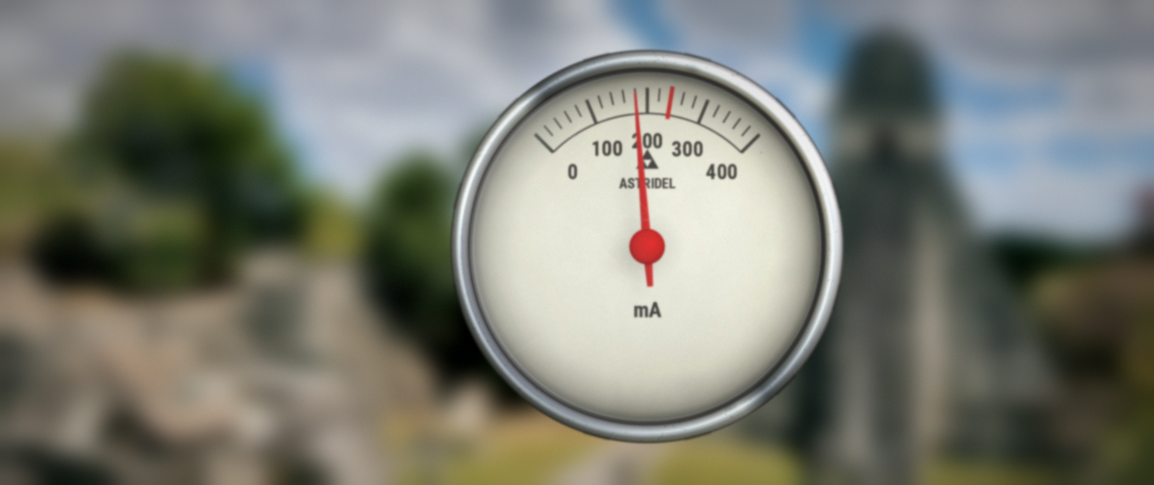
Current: 180mA
